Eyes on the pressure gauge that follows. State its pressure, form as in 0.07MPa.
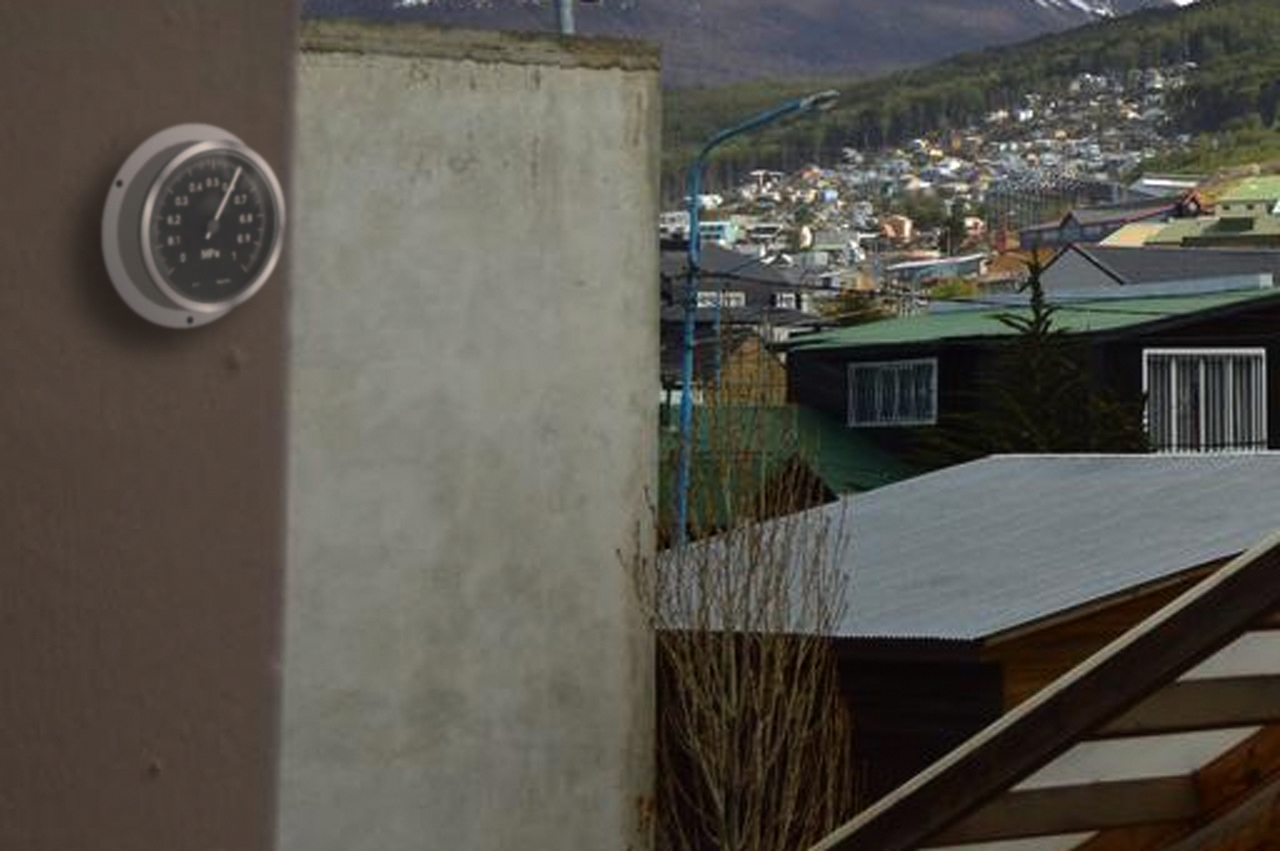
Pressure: 0.6MPa
